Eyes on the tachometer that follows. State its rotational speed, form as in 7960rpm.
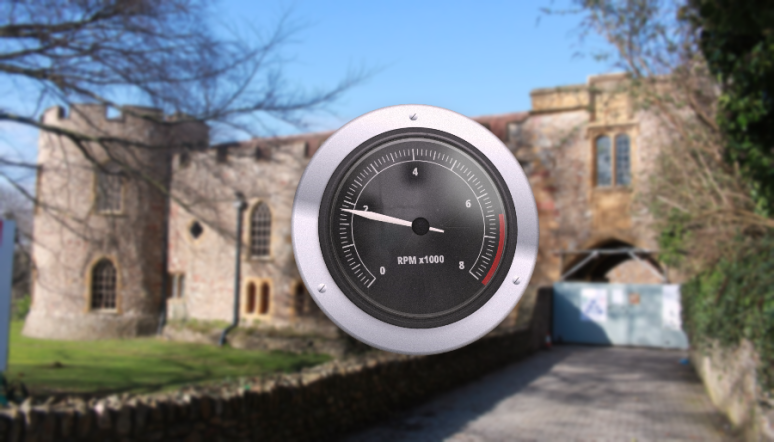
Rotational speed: 1800rpm
